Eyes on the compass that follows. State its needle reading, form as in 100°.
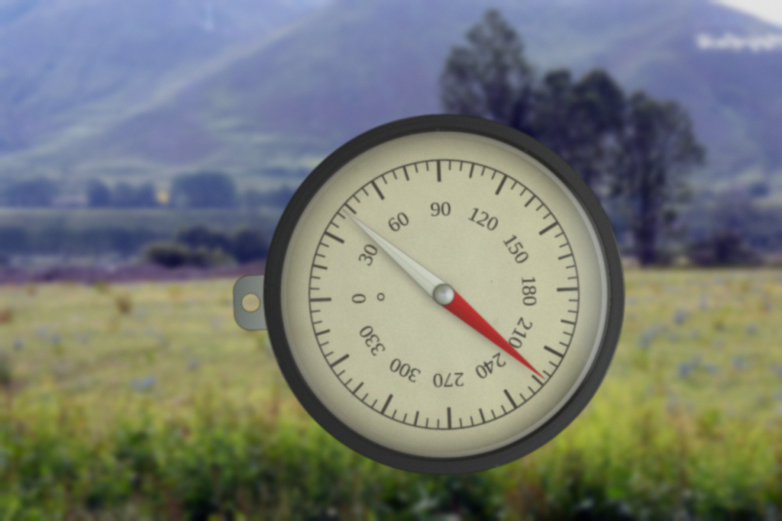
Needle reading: 222.5°
